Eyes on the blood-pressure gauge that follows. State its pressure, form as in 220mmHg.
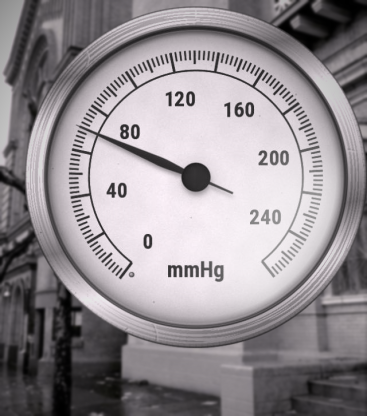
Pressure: 70mmHg
